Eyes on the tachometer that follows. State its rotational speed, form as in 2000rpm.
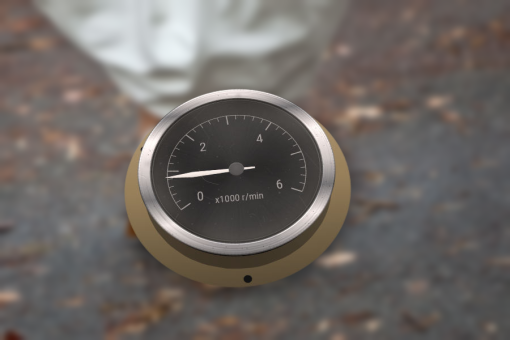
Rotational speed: 800rpm
